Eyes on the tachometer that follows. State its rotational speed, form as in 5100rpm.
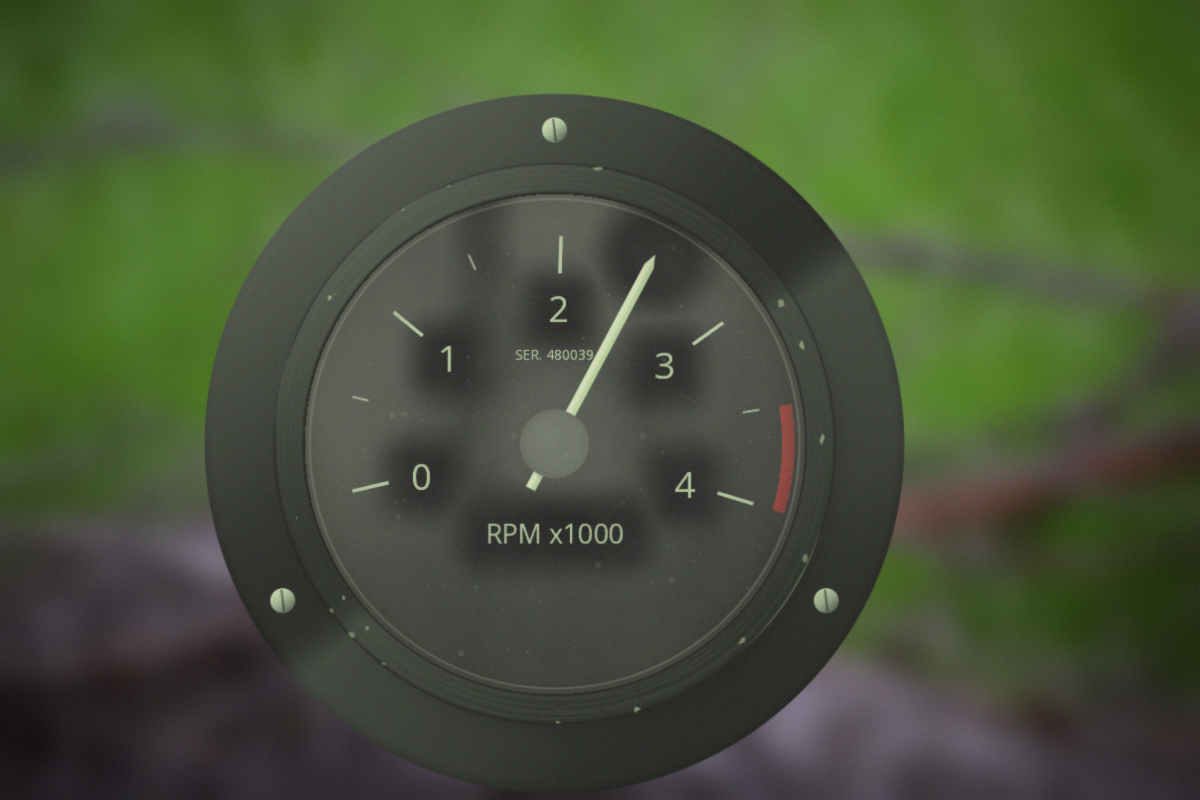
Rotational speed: 2500rpm
